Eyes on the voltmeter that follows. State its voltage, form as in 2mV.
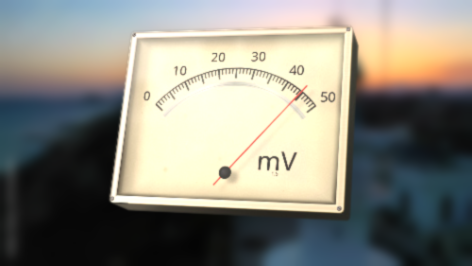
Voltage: 45mV
